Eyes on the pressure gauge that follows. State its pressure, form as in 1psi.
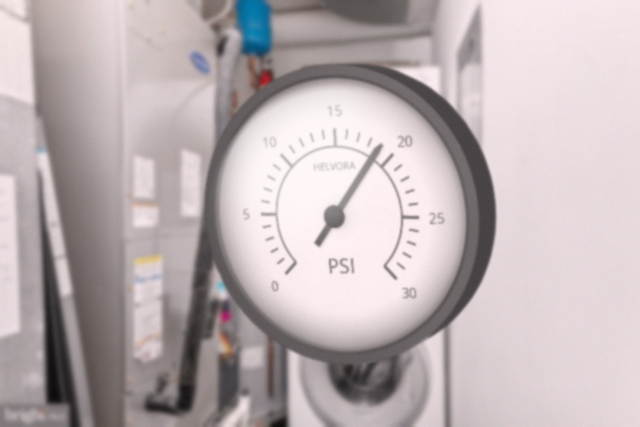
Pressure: 19psi
